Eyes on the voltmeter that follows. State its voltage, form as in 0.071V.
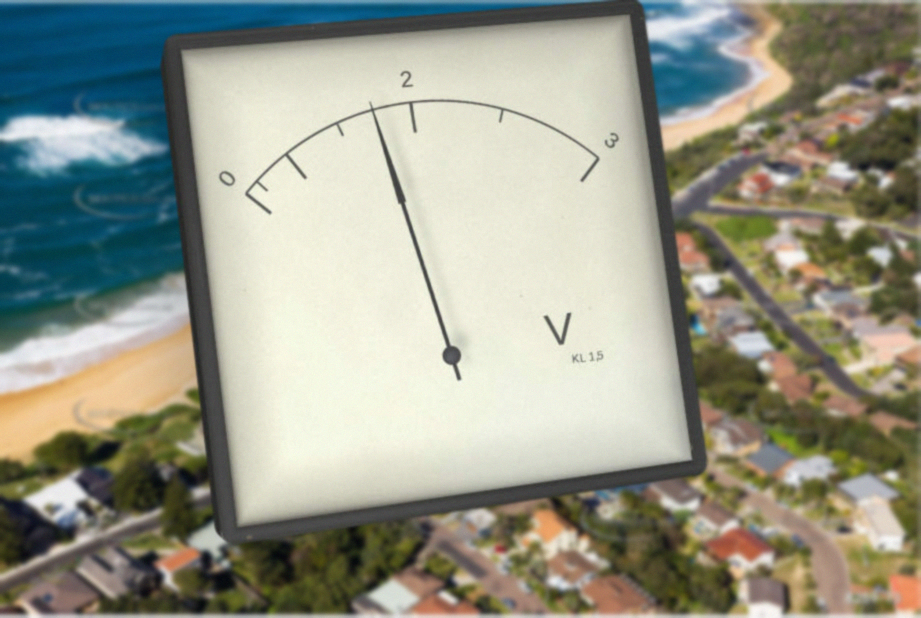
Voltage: 1.75V
